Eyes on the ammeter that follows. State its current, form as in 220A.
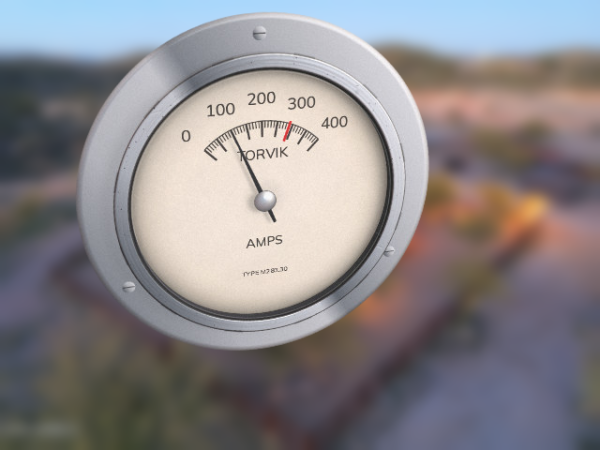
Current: 100A
